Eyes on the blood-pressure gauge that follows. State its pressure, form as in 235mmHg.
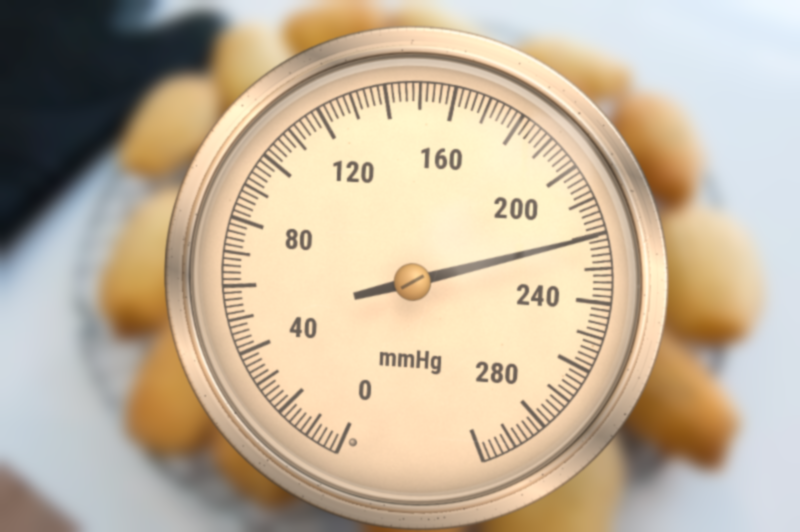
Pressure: 220mmHg
